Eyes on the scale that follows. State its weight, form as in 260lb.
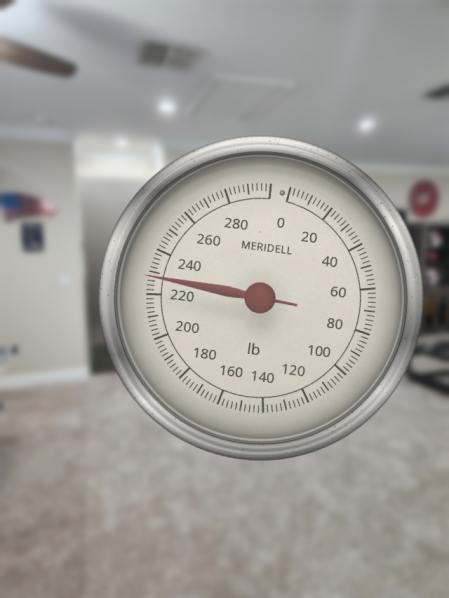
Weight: 228lb
